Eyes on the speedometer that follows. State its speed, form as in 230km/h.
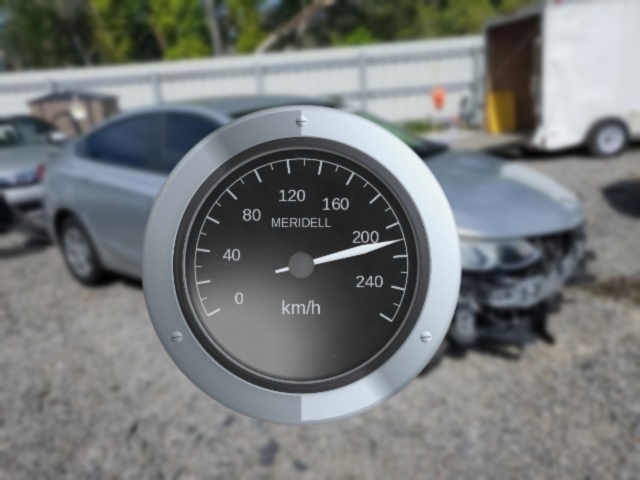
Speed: 210km/h
